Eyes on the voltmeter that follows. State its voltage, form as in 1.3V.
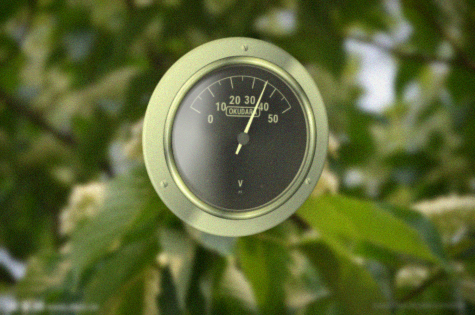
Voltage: 35V
